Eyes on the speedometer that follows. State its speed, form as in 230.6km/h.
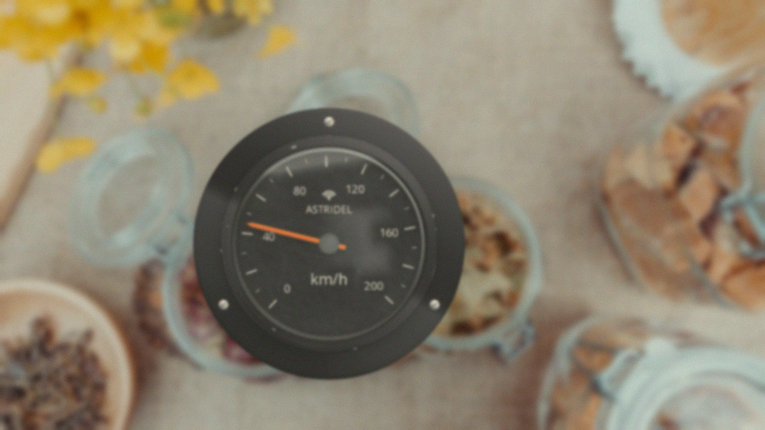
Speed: 45km/h
